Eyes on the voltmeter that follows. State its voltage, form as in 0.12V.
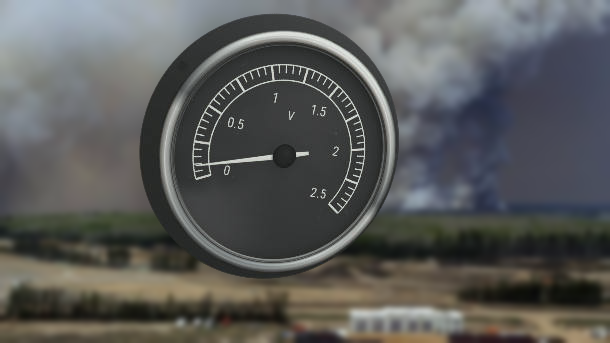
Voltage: 0.1V
